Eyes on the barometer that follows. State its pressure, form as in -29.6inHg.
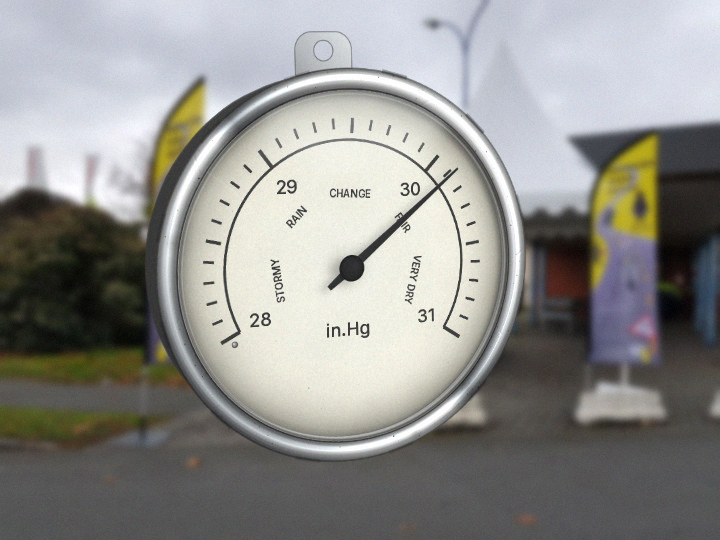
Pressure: 30.1inHg
